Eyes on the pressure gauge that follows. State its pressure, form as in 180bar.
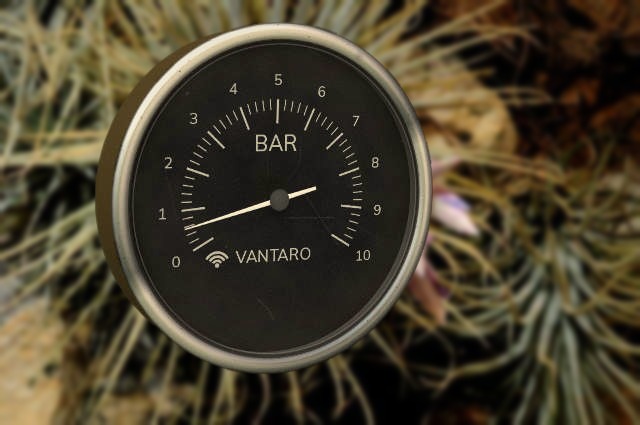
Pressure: 0.6bar
